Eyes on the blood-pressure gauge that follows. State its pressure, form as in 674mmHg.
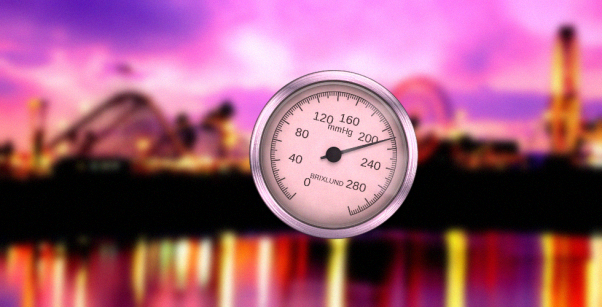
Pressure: 210mmHg
